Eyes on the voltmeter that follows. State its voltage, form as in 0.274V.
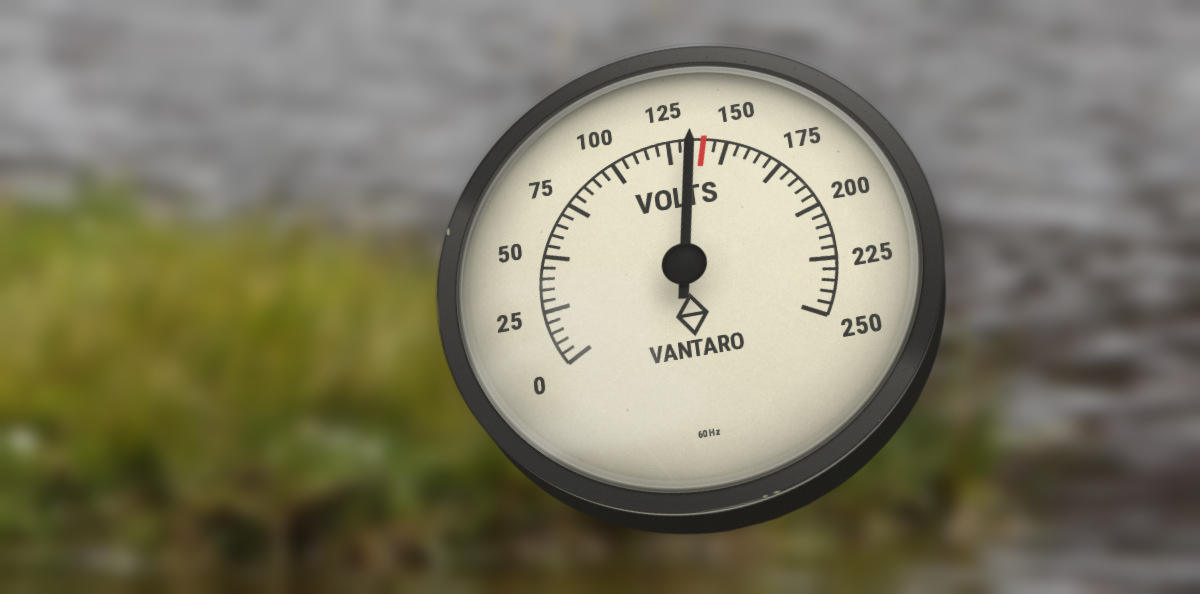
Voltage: 135V
